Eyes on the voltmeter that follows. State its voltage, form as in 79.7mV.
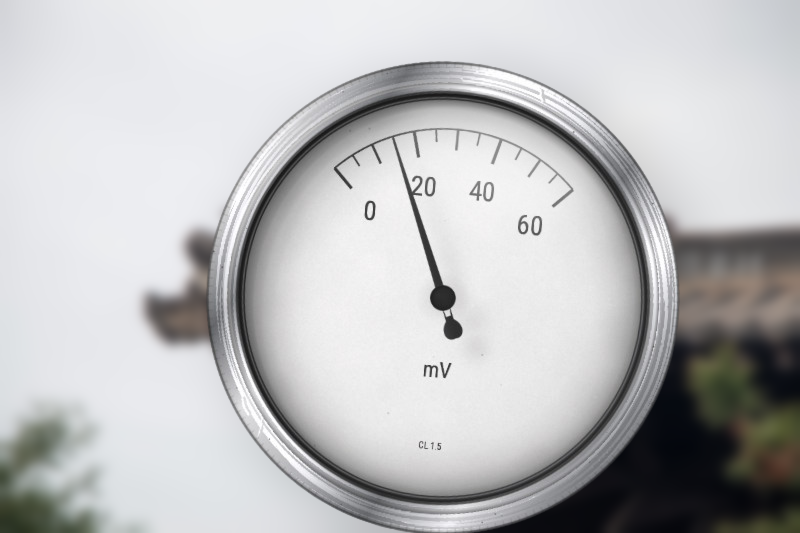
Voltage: 15mV
